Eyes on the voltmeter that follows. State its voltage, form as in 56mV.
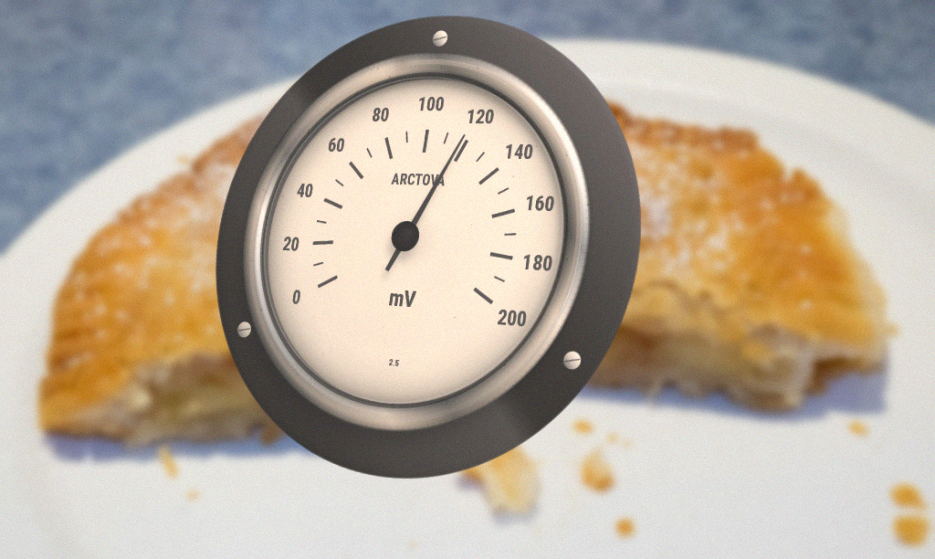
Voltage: 120mV
